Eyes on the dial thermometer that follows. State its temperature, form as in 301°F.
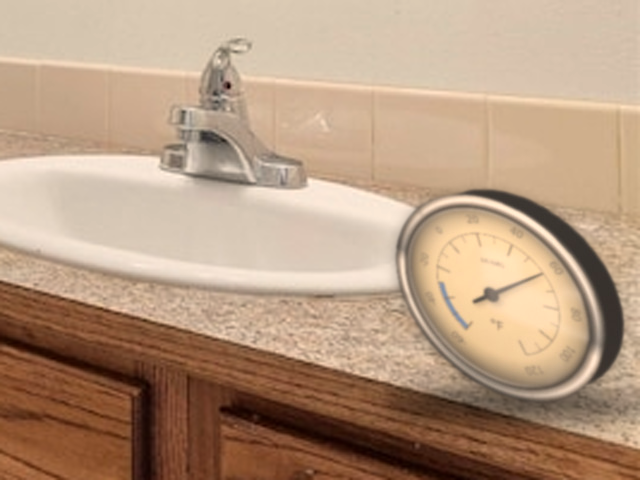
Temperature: 60°F
